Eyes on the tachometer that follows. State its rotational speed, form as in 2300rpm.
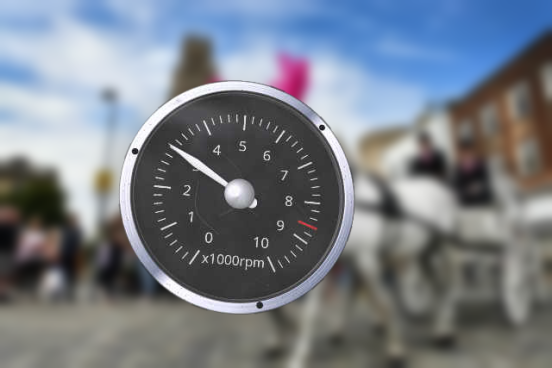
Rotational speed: 3000rpm
